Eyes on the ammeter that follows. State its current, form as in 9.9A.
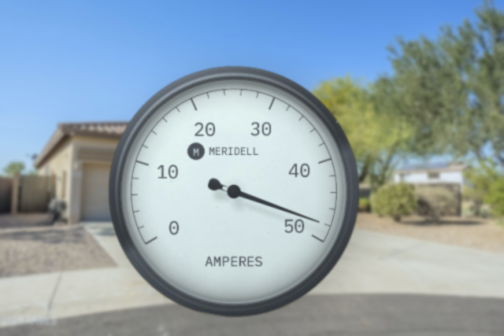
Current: 48A
